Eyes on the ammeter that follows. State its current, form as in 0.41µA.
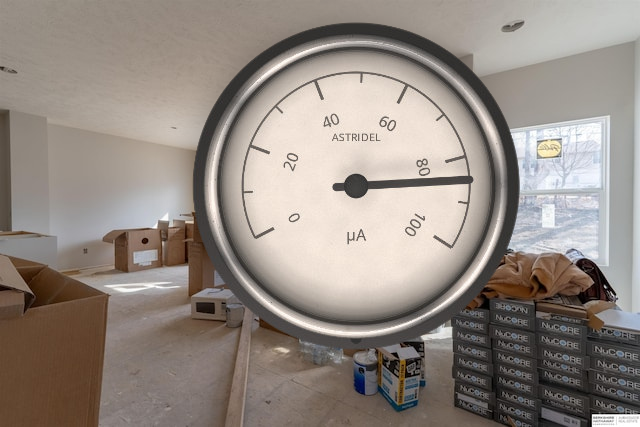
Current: 85µA
